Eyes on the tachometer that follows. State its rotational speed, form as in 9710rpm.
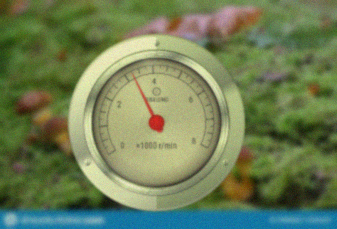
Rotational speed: 3250rpm
